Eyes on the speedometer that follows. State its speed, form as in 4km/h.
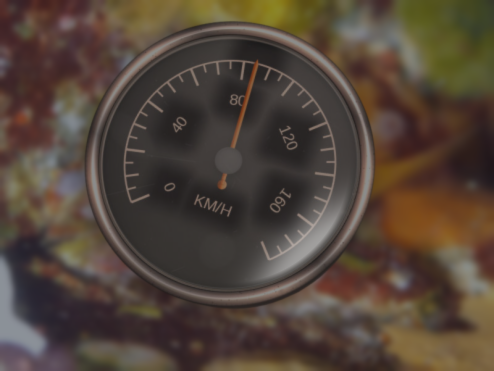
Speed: 85km/h
